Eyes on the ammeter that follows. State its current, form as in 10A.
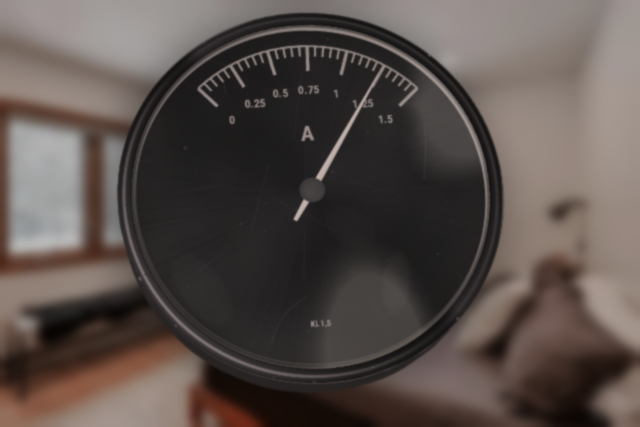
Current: 1.25A
